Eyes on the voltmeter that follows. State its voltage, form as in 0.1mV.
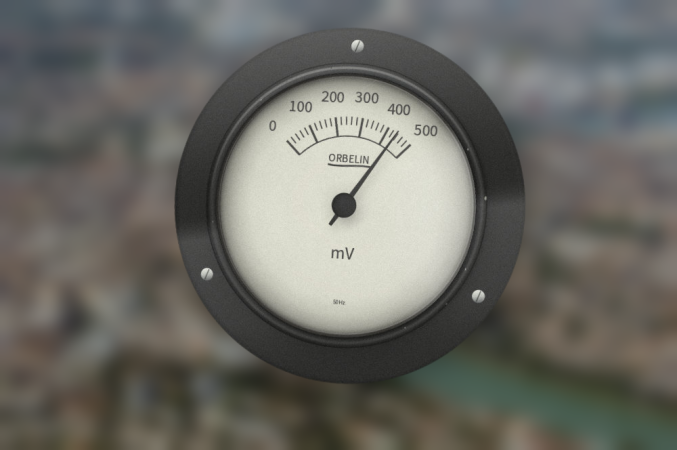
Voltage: 440mV
